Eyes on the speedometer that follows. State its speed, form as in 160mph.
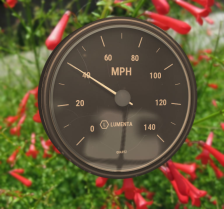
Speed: 40mph
